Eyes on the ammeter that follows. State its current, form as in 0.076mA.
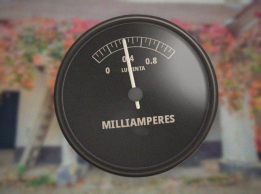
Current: 0.4mA
